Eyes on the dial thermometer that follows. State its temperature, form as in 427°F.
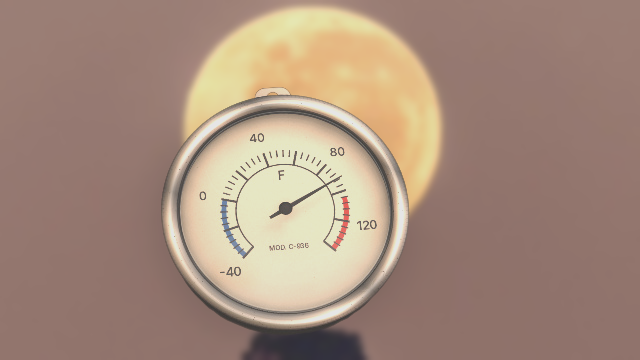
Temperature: 92°F
